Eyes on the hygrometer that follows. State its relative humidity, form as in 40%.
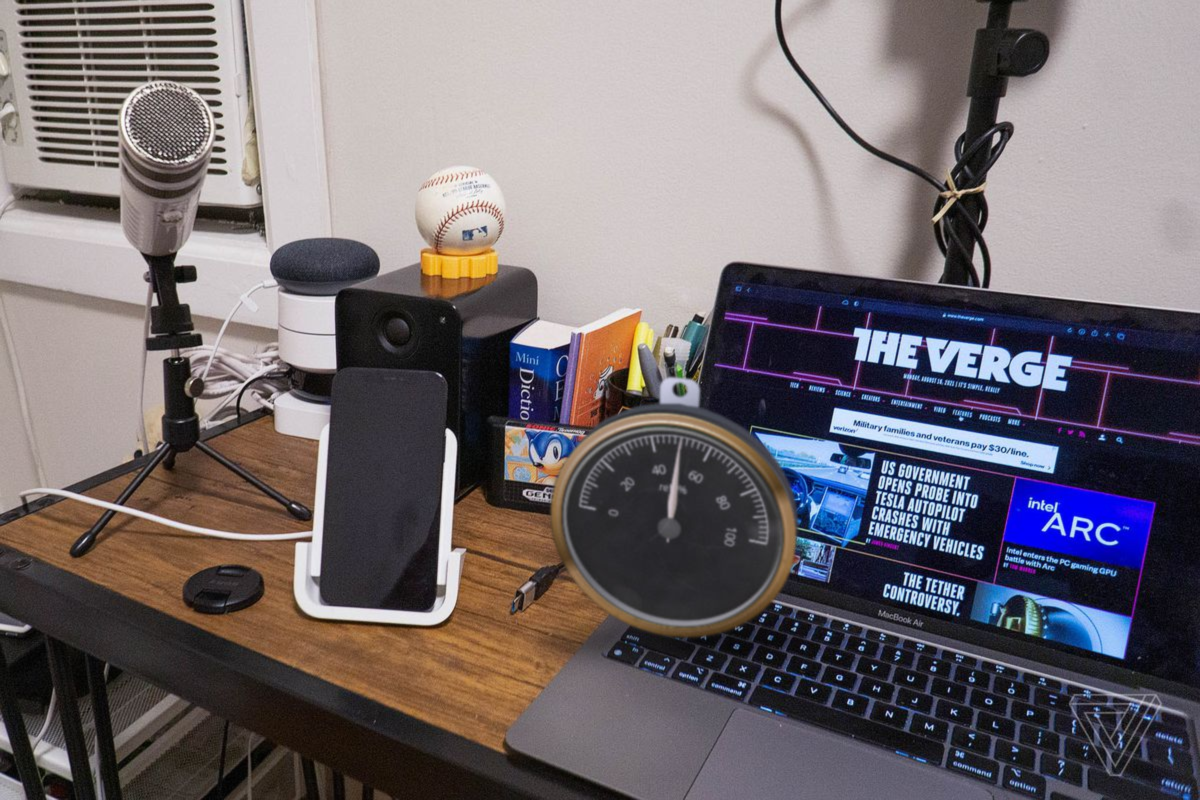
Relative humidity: 50%
